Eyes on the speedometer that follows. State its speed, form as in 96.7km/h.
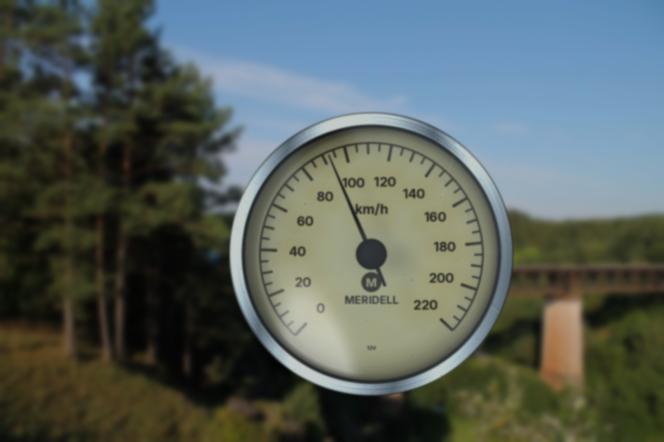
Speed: 92.5km/h
